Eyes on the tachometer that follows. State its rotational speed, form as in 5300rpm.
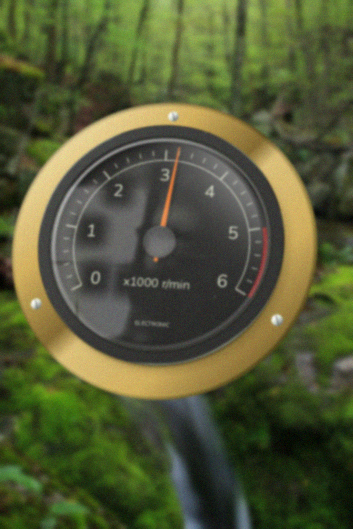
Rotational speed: 3200rpm
